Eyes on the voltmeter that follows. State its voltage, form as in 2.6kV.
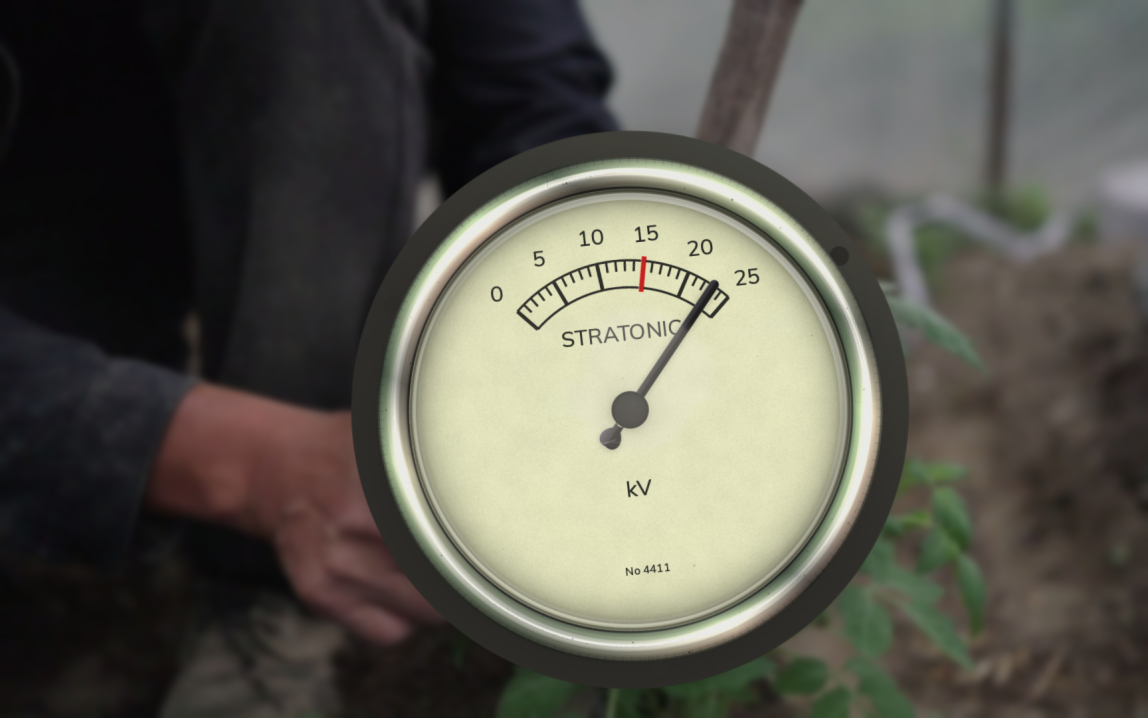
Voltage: 23kV
